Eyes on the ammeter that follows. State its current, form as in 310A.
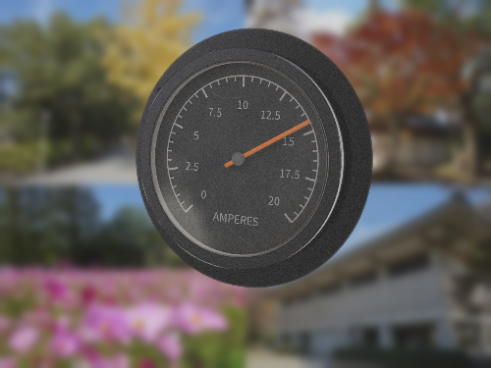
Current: 14.5A
